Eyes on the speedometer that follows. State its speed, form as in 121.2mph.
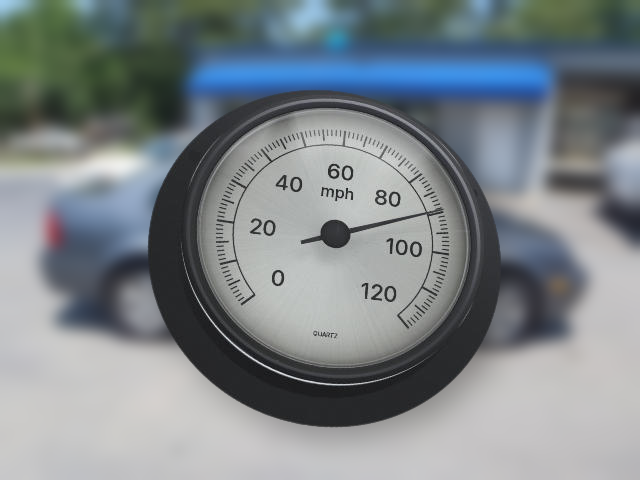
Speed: 90mph
